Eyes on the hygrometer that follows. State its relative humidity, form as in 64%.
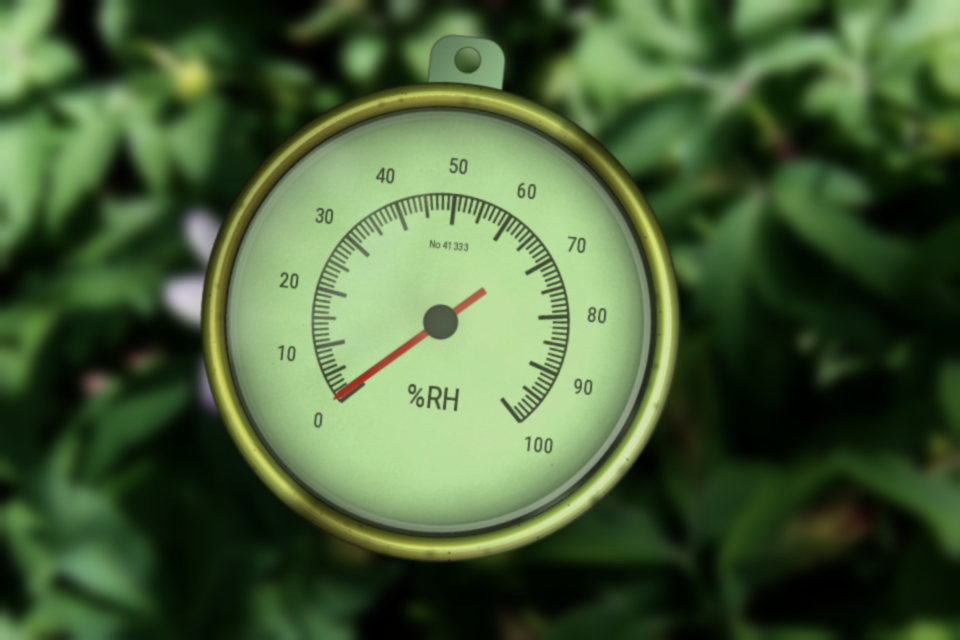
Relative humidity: 1%
